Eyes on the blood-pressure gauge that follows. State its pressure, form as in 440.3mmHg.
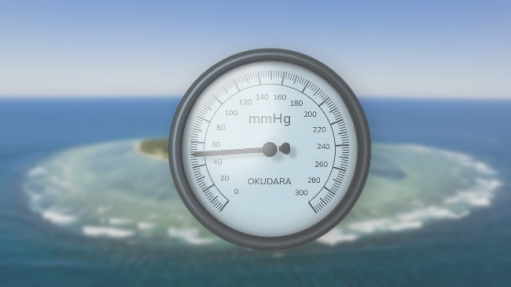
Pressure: 50mmHg
